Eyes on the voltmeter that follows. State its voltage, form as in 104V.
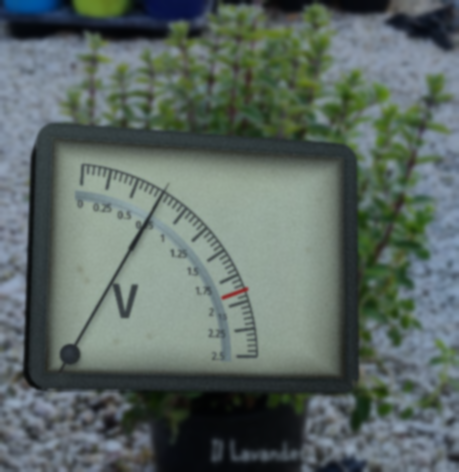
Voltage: 0.75V
